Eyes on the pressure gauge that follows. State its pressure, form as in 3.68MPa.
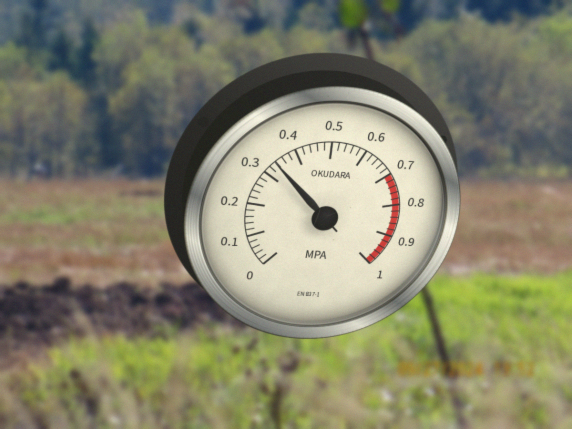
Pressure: 0.34MPa
